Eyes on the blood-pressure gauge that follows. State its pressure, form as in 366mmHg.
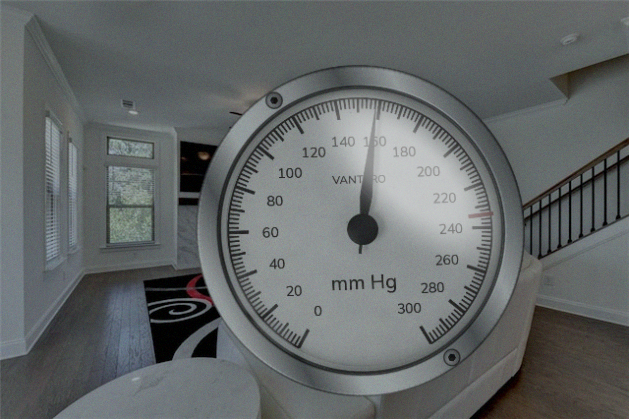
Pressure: 158mmHg
